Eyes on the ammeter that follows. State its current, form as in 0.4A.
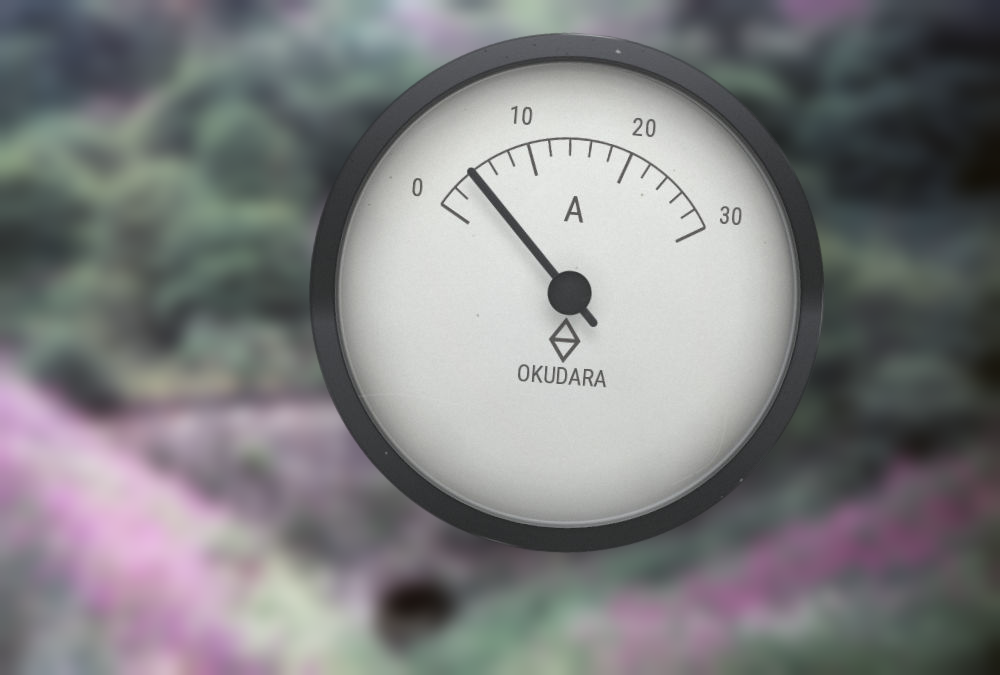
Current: 4A
